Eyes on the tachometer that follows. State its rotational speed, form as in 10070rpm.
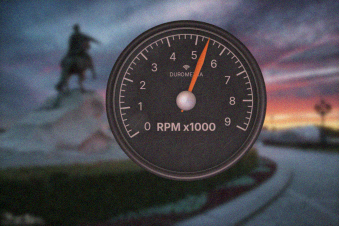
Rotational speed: 5400rpm
